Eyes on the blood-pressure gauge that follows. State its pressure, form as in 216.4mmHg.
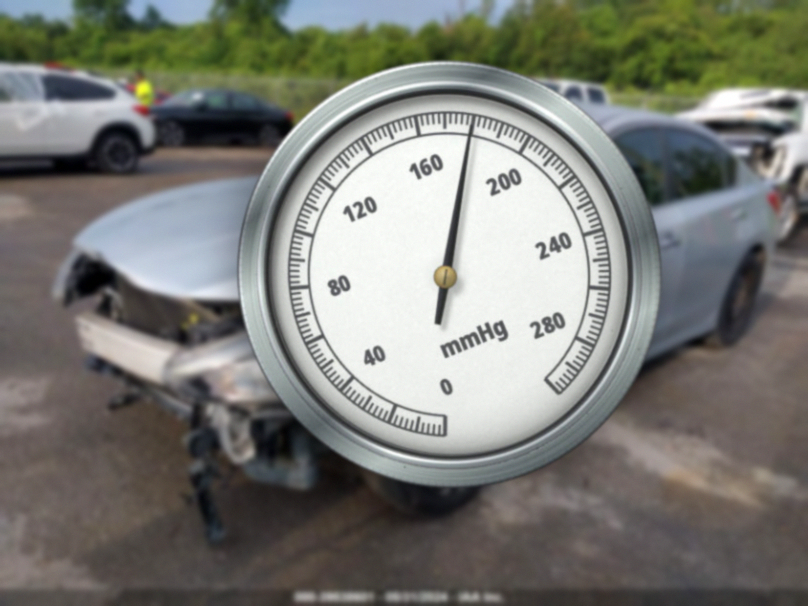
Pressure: 180mmHg
